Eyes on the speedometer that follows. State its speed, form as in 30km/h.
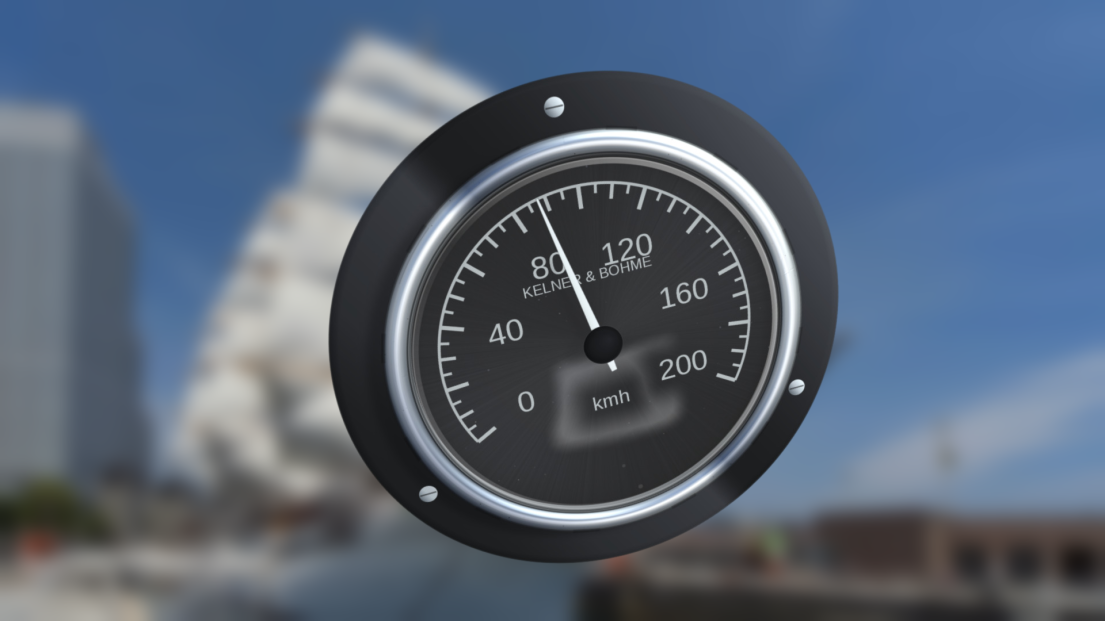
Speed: 87.5km/h
